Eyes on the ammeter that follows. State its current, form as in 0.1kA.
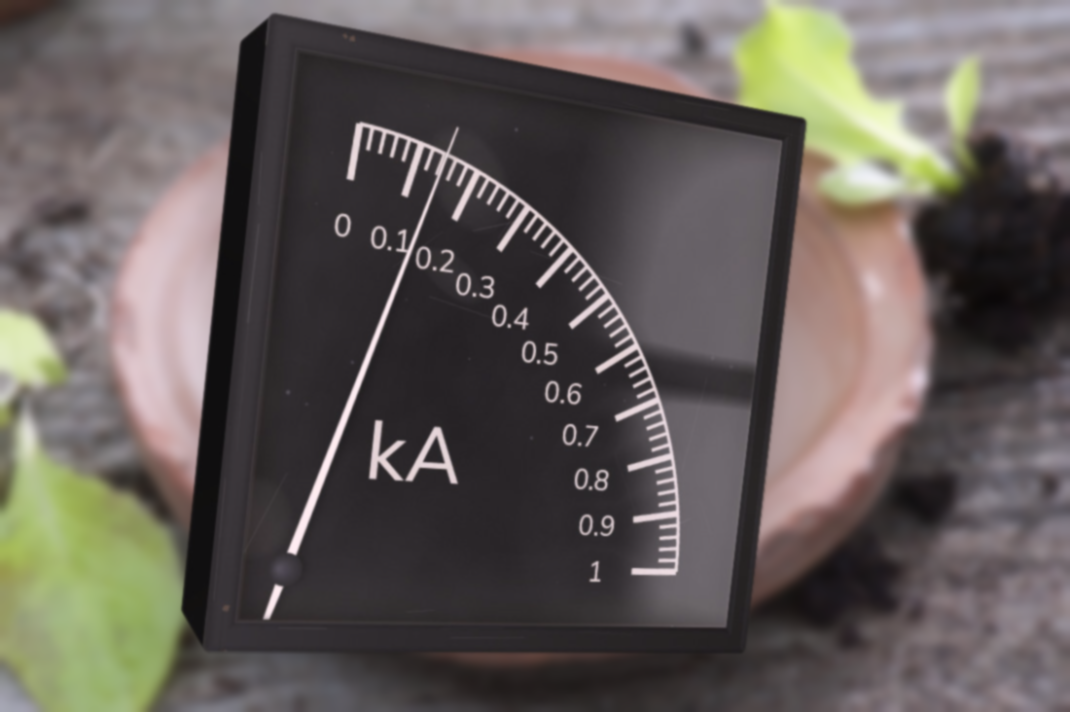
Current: 0.14kA
